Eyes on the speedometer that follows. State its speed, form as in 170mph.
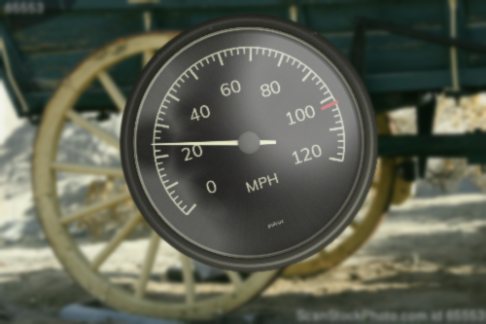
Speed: 24mph
